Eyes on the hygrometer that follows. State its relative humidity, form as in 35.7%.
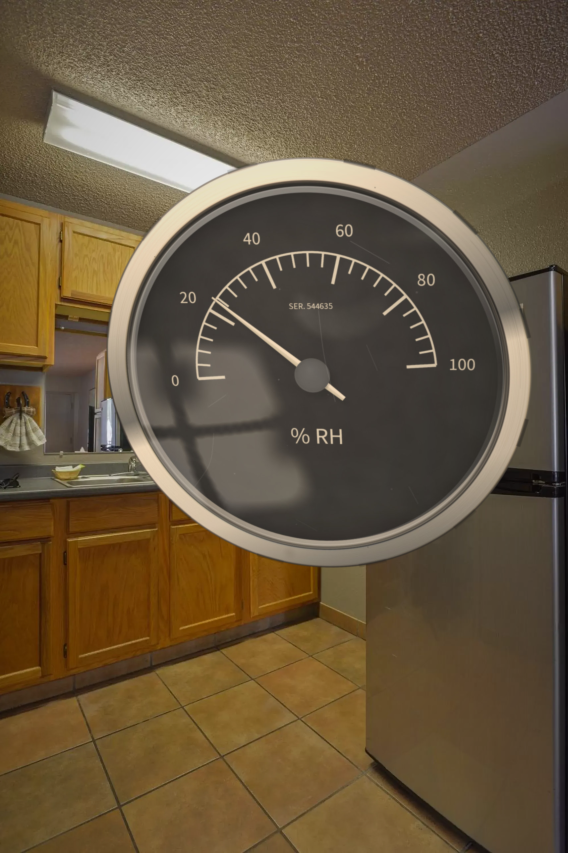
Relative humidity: 24%
